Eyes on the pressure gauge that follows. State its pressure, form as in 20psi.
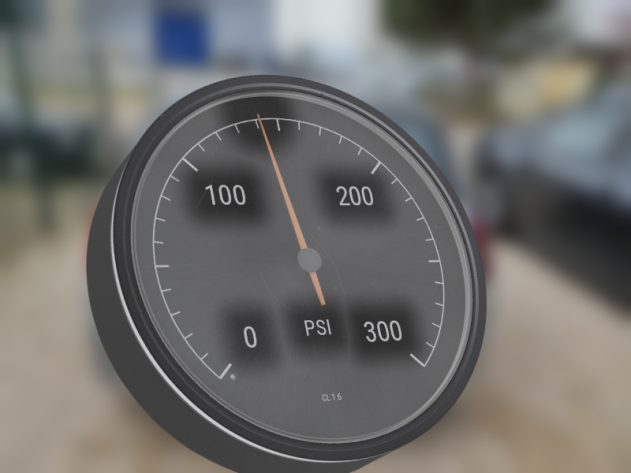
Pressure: 140psi
